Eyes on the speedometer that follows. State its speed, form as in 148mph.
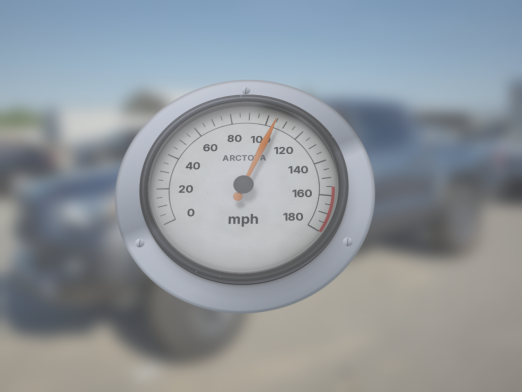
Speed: 105mph
